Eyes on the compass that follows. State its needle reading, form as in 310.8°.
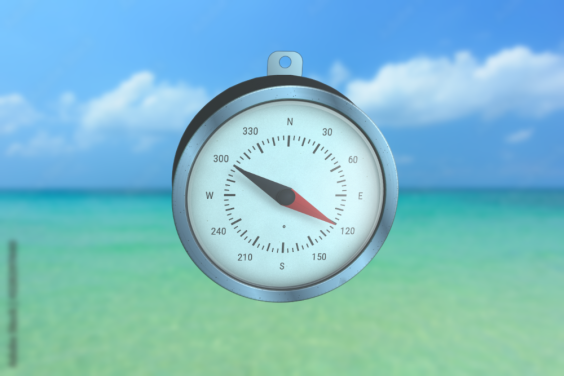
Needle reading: 120°
